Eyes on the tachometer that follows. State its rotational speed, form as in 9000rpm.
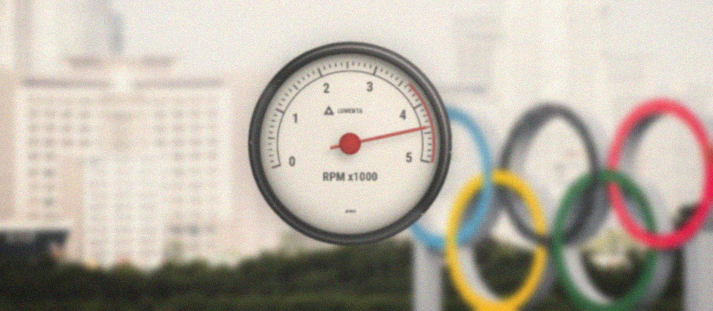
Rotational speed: 4400rpm
